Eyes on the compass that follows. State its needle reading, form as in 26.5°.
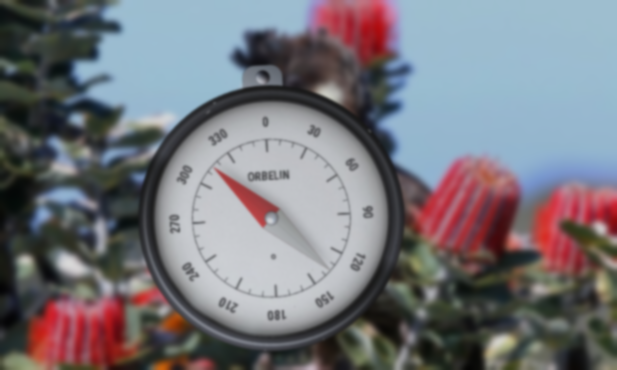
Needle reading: 315°
